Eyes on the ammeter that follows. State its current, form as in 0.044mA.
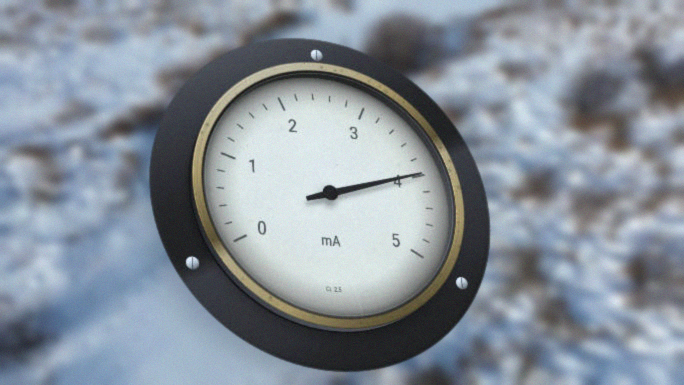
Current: 4mA
